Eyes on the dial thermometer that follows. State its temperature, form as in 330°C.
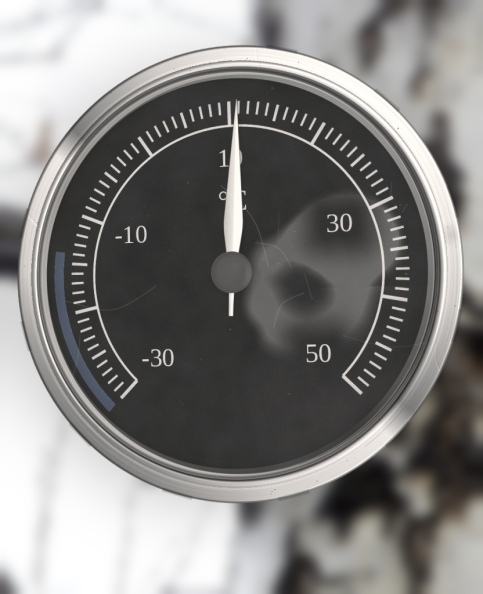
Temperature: 11°C
